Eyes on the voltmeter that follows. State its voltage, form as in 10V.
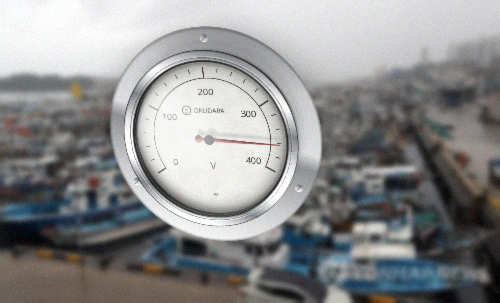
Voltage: 360V
